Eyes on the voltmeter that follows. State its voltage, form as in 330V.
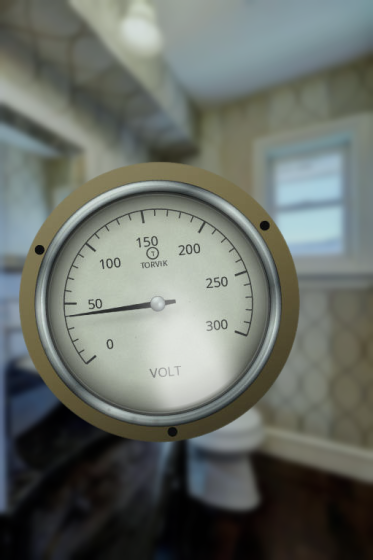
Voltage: 40V
